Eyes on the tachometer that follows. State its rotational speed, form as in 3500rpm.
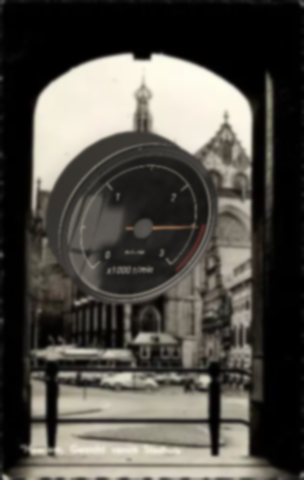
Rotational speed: 2500rpm
